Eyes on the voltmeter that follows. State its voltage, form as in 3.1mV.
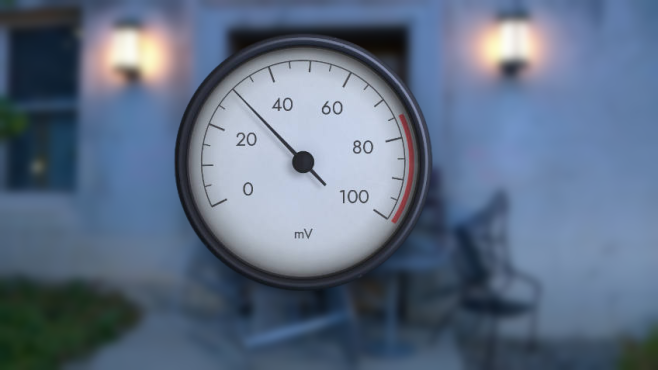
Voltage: 30mV
